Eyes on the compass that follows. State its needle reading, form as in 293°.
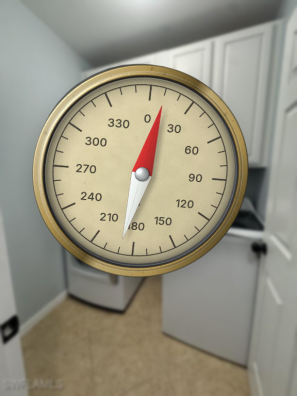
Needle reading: 10°
